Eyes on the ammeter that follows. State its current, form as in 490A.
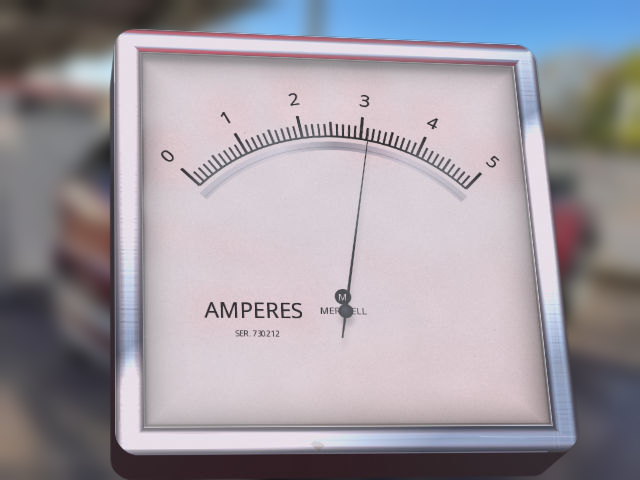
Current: 3.1A
